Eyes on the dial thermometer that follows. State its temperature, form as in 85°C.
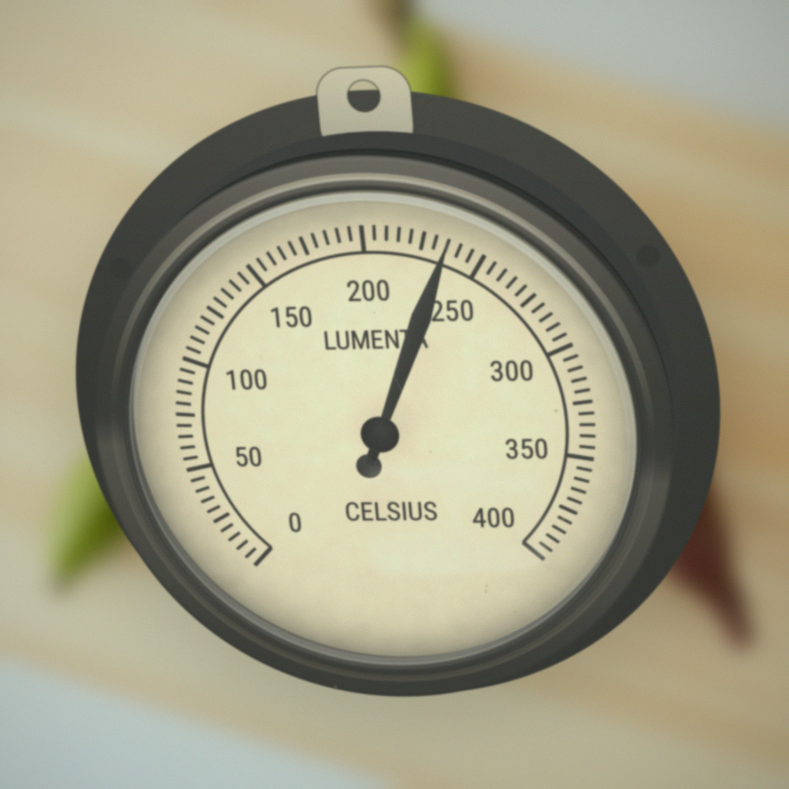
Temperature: 235°C
